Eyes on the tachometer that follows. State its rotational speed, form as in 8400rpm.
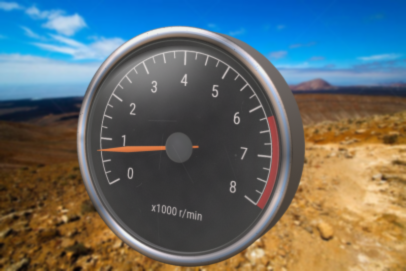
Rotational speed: 750rpm
